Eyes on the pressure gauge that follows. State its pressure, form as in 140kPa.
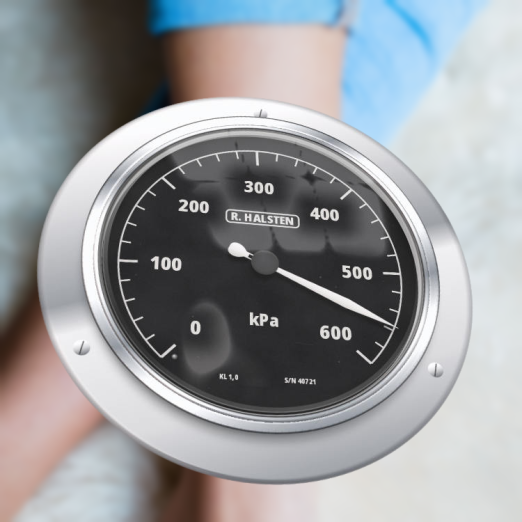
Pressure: 560kPa
